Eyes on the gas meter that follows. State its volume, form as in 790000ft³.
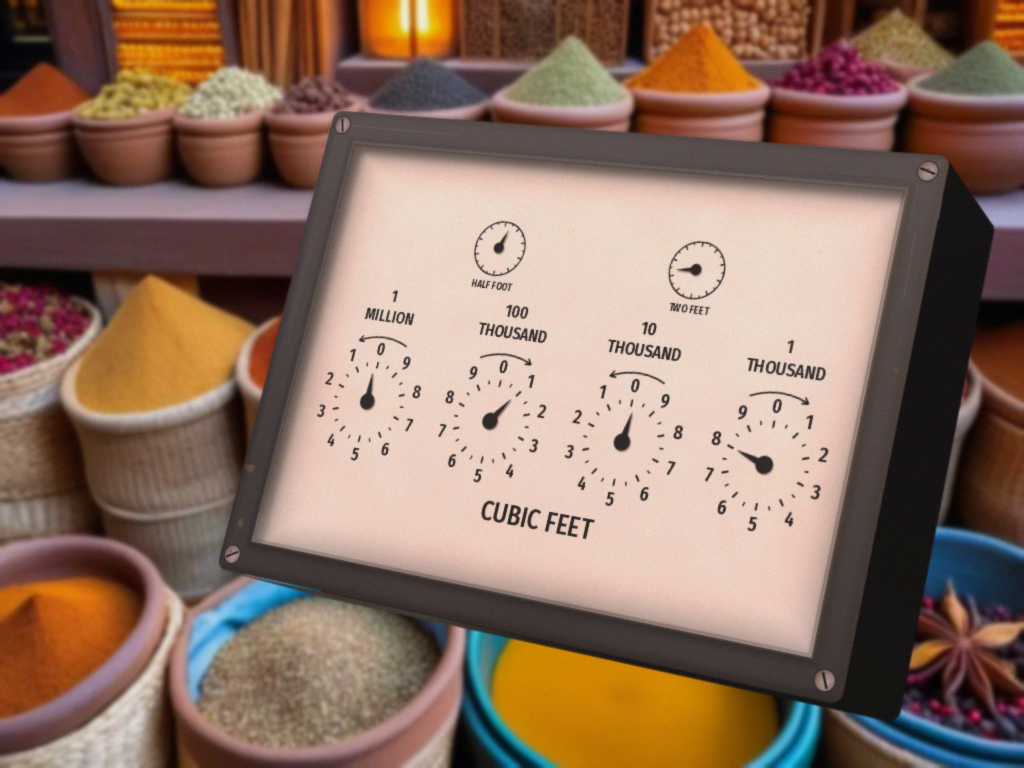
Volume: 9800ft³
